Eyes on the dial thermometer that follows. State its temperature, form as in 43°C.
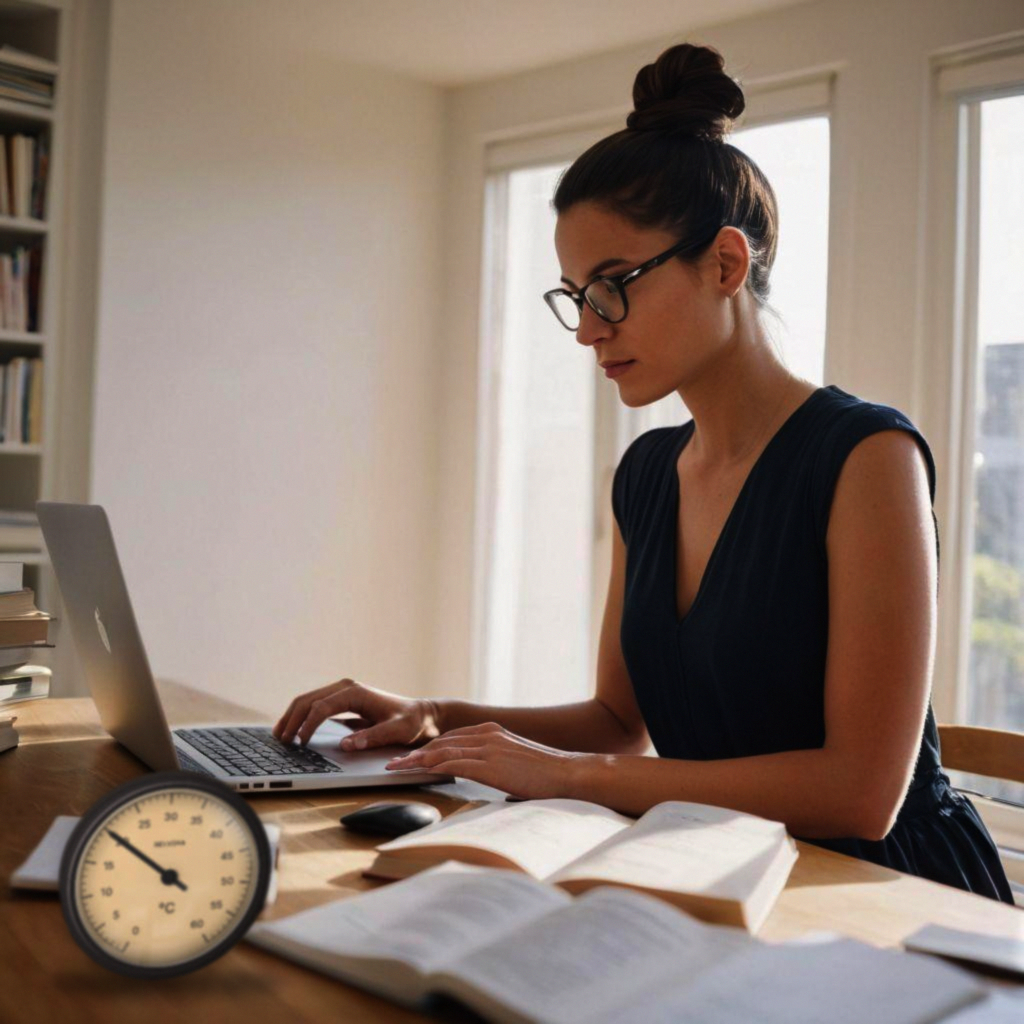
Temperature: 20°C
